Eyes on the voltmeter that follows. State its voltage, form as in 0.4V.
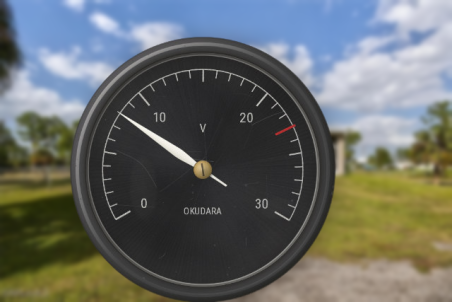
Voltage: 8V
